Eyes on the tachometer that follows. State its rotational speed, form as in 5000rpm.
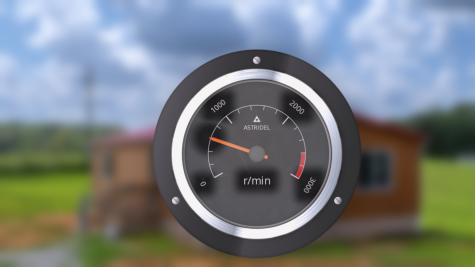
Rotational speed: 600rpm
